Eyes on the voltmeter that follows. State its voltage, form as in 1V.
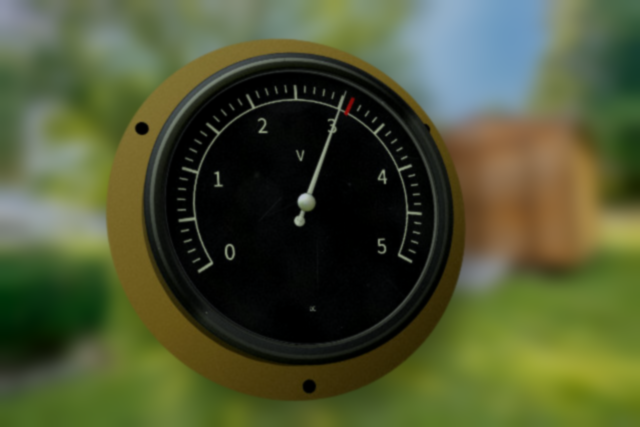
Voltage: 3V
